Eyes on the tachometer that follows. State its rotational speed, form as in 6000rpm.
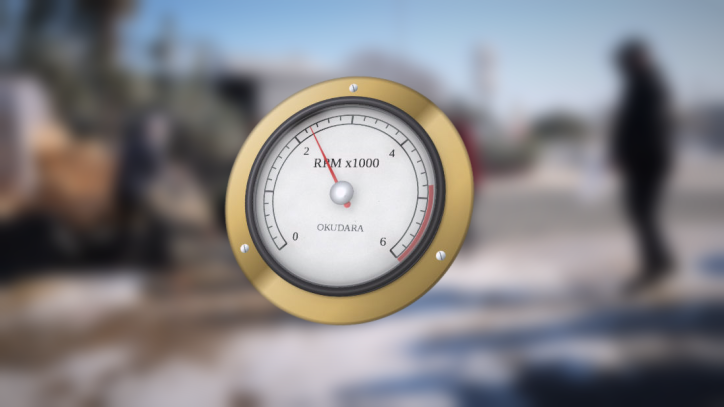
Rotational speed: 2300rpm
